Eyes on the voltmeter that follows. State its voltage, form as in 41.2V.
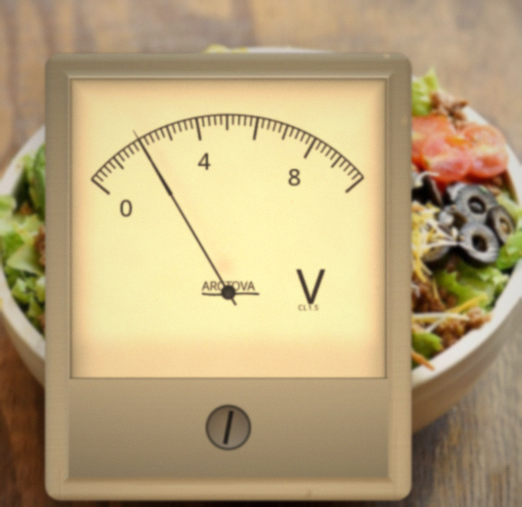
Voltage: 2V
